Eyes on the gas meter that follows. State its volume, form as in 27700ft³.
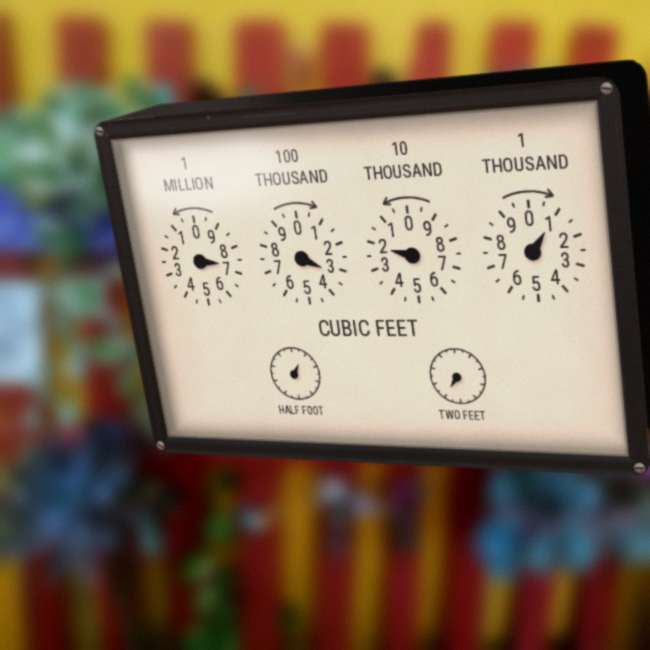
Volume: 732100ft³
